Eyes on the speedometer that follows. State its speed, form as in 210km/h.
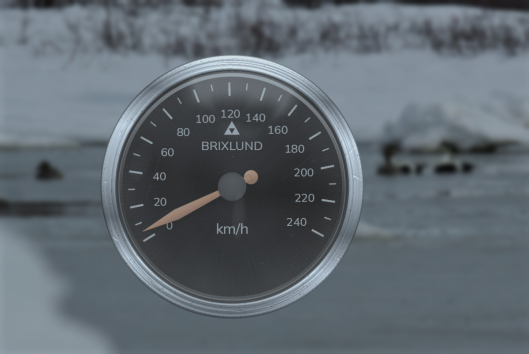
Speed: 5km/h
